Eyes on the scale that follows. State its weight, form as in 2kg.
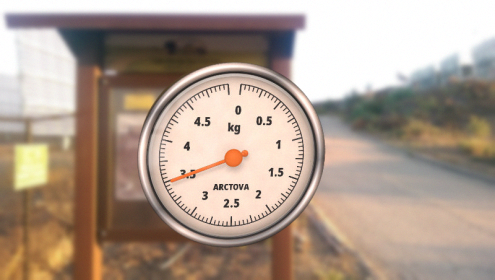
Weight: 3.5kg
